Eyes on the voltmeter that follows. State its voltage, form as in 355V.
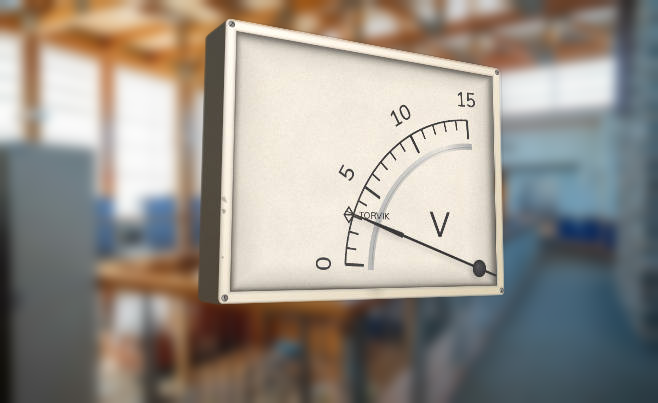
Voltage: 3V
